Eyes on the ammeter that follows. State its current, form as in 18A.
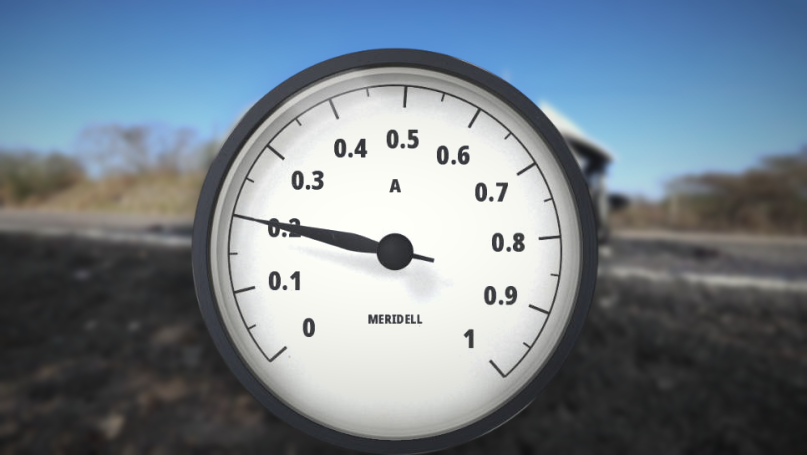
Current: 0.2A
